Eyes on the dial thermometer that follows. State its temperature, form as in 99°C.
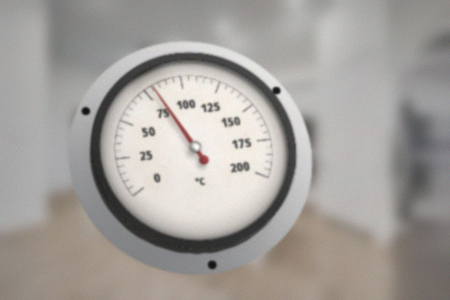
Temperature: 80°C
